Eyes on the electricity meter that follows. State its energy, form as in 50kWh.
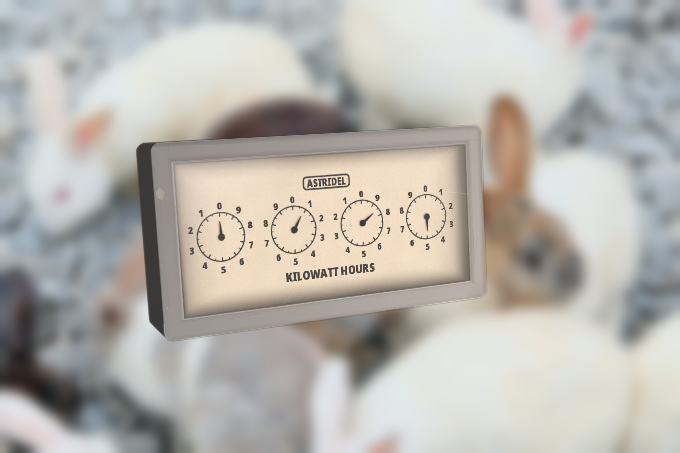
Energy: 85kWh
